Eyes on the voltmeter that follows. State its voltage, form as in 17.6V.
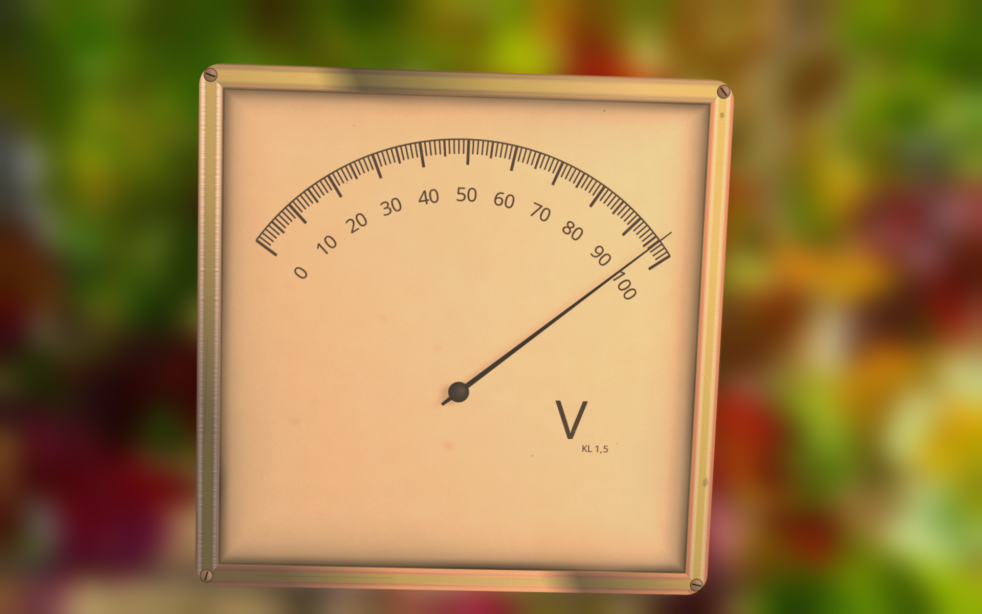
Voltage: 96V
